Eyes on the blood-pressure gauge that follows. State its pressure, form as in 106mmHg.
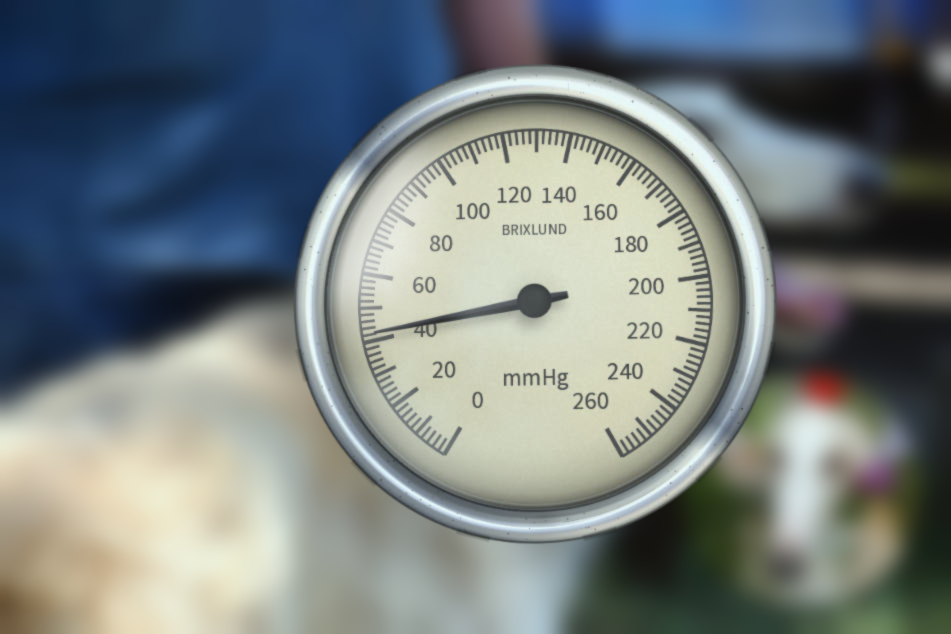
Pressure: 42mmHg
